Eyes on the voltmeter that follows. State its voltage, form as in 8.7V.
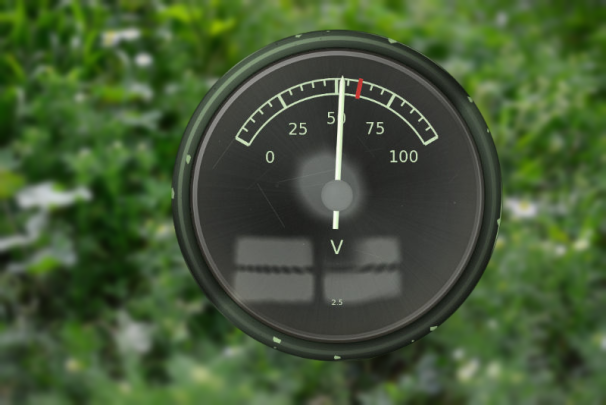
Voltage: 52.5V
